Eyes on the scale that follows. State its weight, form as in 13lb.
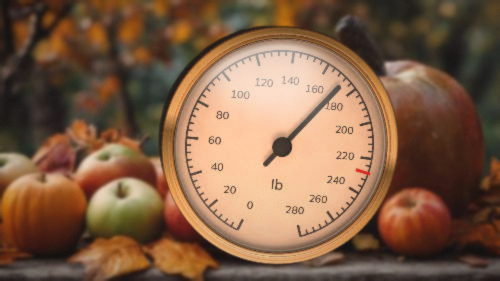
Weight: 172lb
